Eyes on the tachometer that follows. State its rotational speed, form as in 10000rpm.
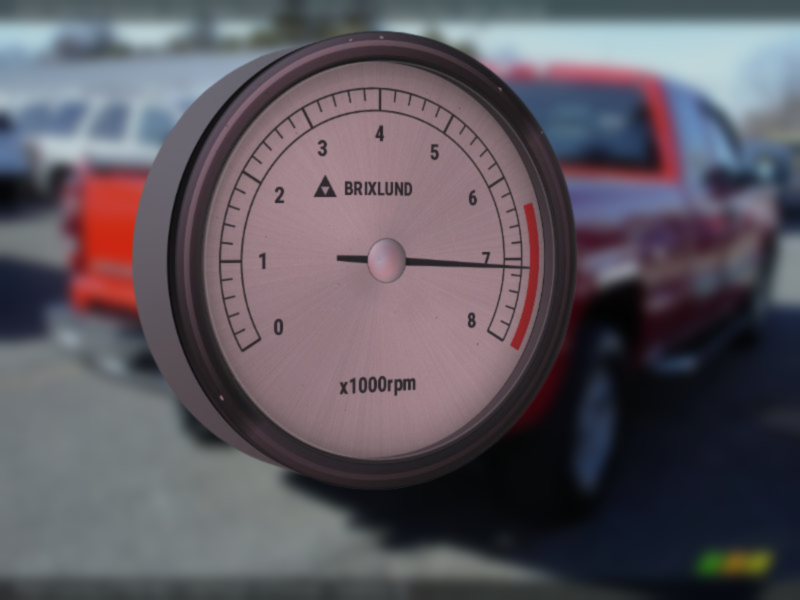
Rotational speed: 7100rpm
